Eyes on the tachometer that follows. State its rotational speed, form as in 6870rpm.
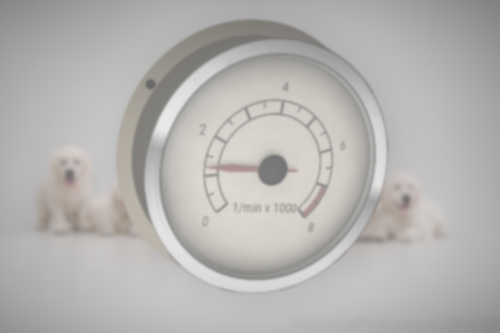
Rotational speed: 1250rpm
